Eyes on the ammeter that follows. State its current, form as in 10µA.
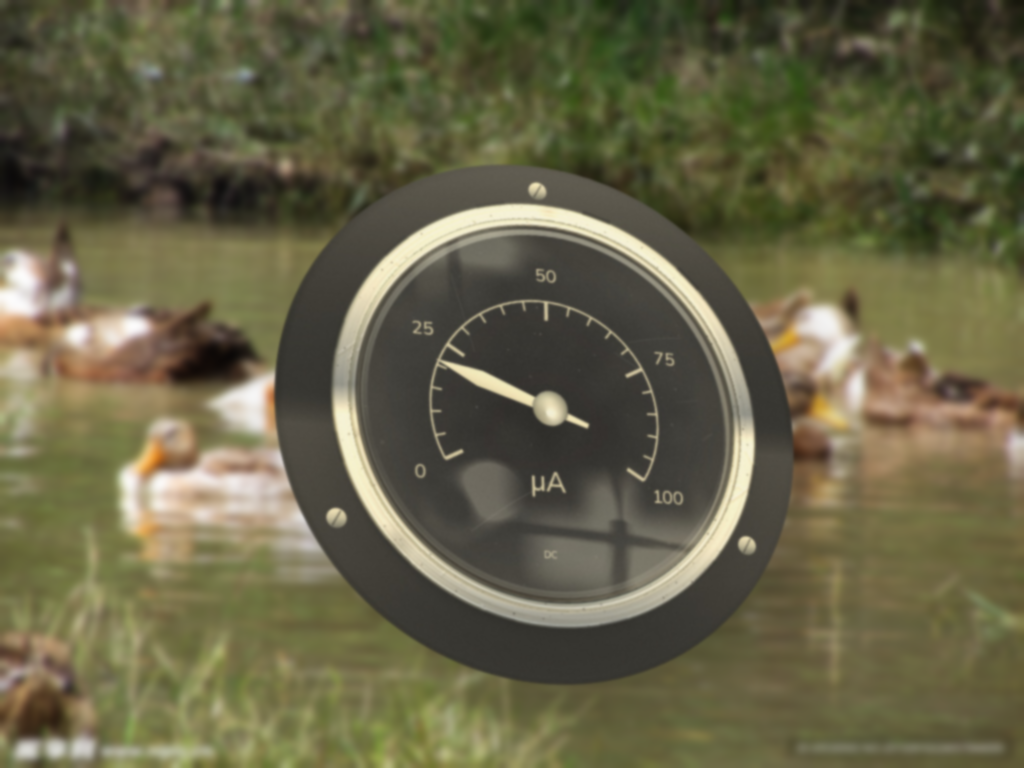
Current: 20µA
